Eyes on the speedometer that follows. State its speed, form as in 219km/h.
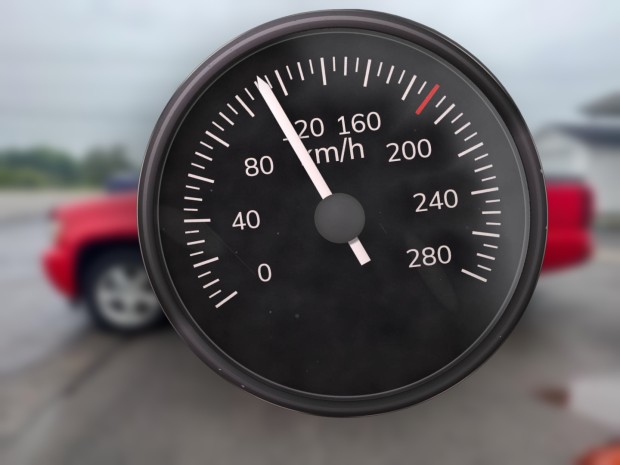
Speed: 112.5km/h
